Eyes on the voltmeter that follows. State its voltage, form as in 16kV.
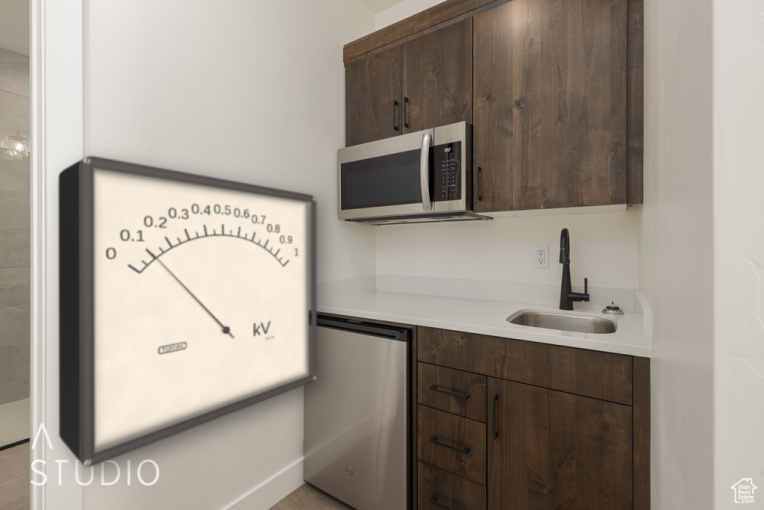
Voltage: 0.1kV
